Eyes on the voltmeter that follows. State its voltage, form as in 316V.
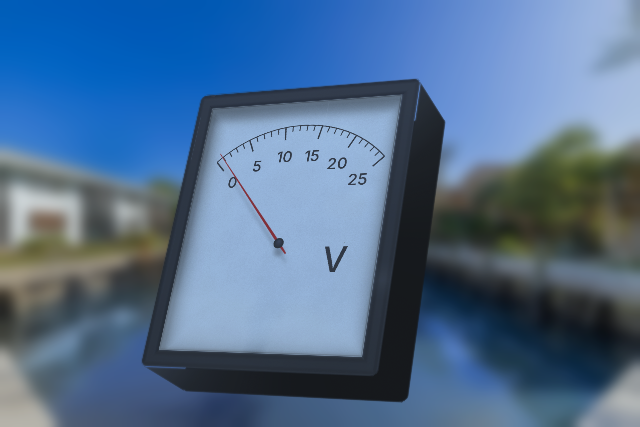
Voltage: 1V
